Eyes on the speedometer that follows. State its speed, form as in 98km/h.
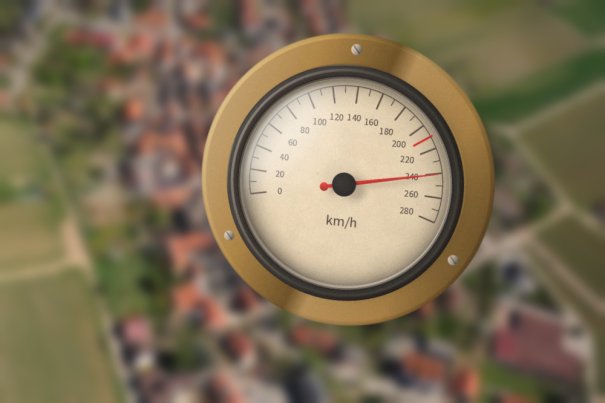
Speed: 240km/h
